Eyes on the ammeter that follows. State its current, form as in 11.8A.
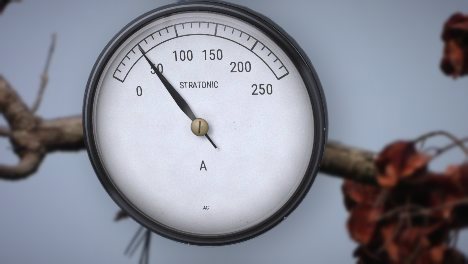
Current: 50A
